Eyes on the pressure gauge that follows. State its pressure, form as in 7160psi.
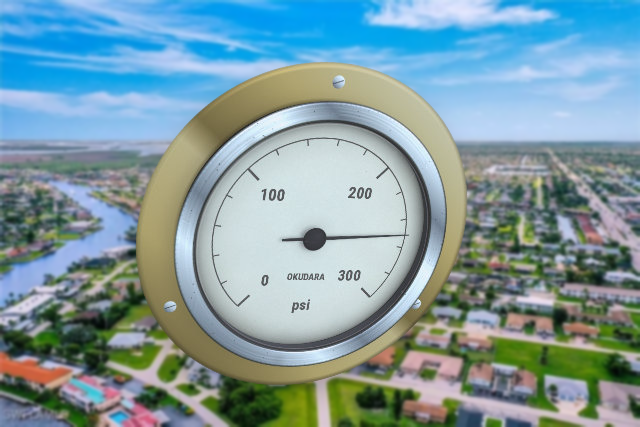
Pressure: 250psi
